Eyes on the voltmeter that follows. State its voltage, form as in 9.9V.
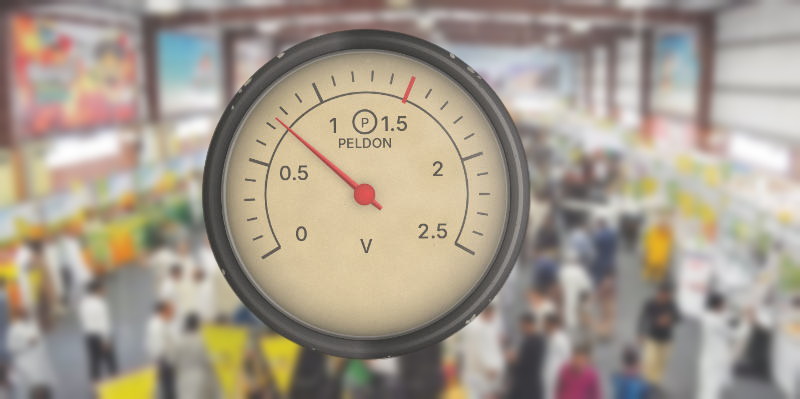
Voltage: 0.75V
